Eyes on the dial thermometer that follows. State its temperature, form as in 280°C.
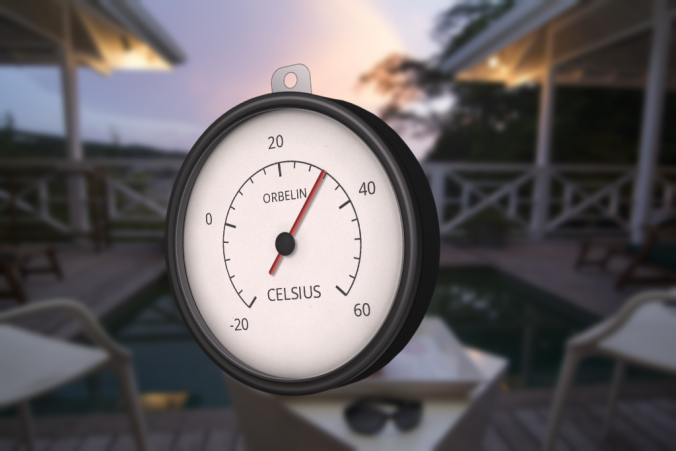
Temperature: 32°C
